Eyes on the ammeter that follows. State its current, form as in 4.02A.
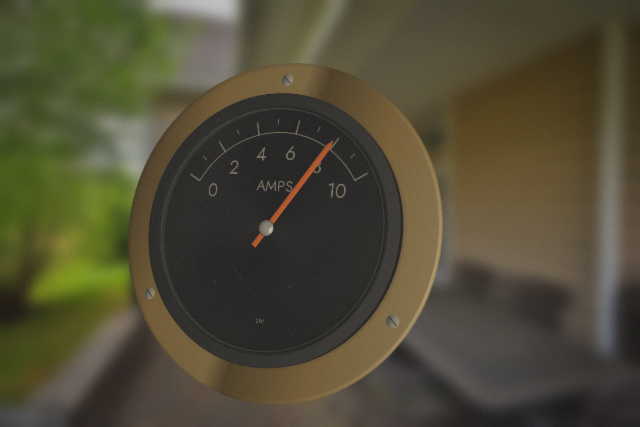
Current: 8A
